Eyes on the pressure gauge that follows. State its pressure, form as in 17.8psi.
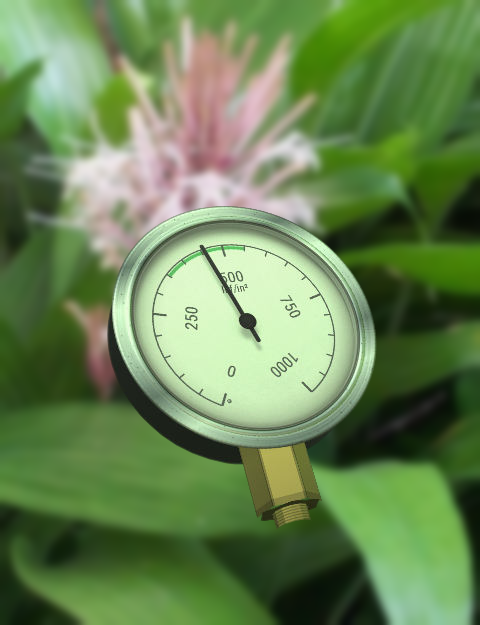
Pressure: 450psi
